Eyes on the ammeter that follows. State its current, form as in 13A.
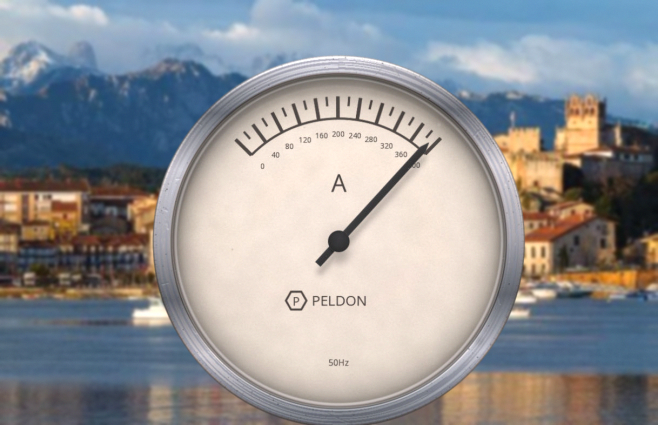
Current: 390A
